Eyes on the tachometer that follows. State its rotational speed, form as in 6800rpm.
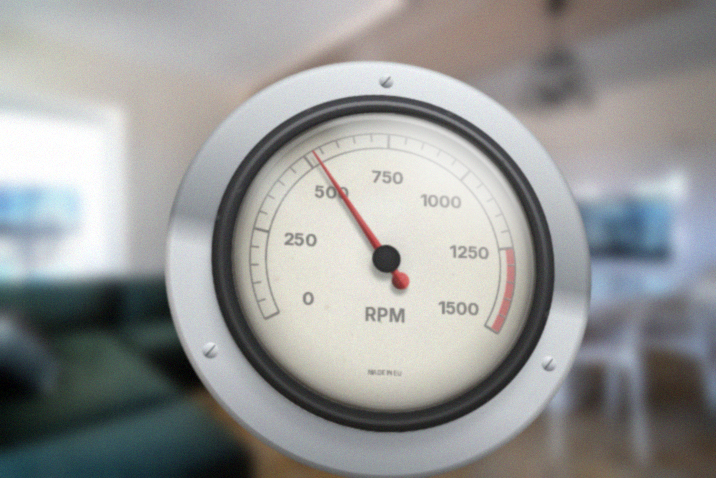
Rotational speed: 525rpm
